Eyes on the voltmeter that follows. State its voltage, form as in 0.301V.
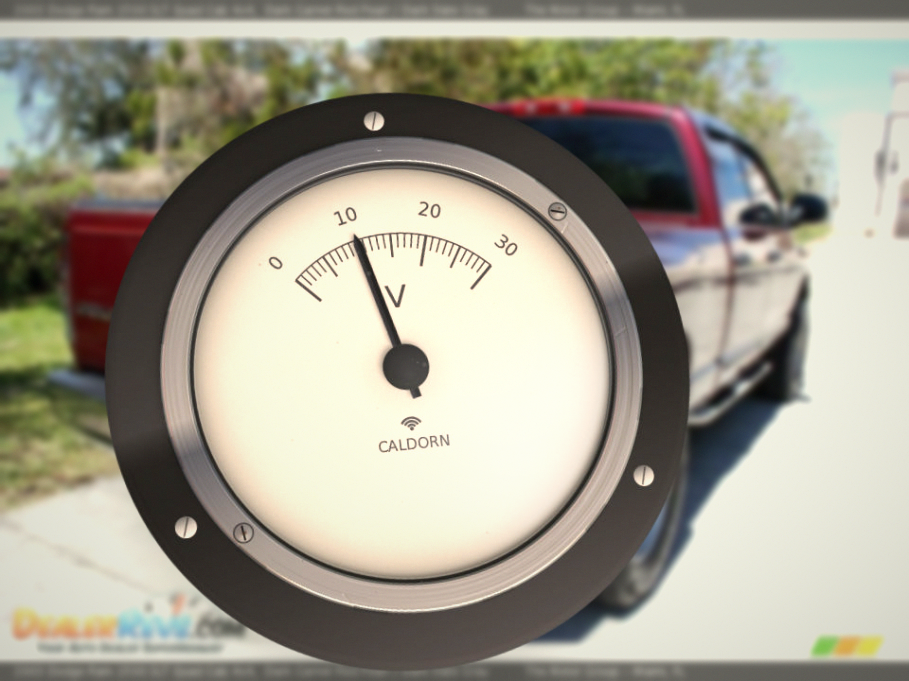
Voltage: 10V
